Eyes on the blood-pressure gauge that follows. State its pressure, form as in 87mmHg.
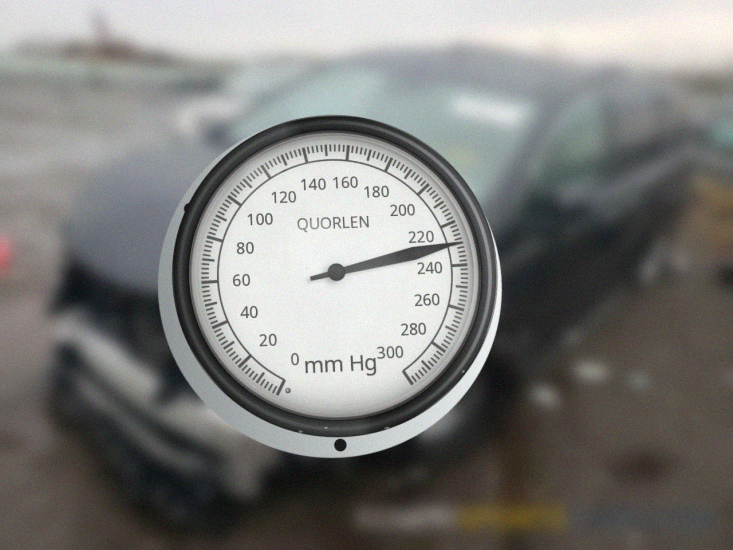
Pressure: 230mmHg
